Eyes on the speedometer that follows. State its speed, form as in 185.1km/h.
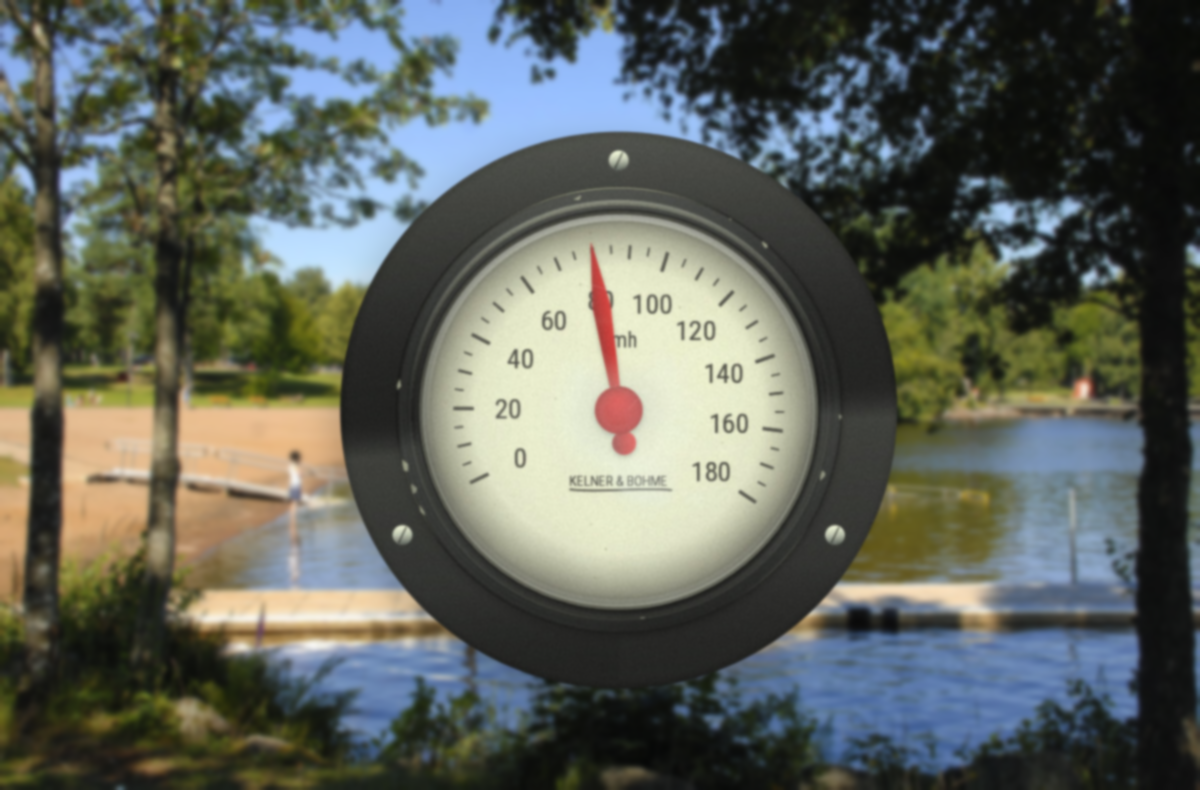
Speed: 80km/h
